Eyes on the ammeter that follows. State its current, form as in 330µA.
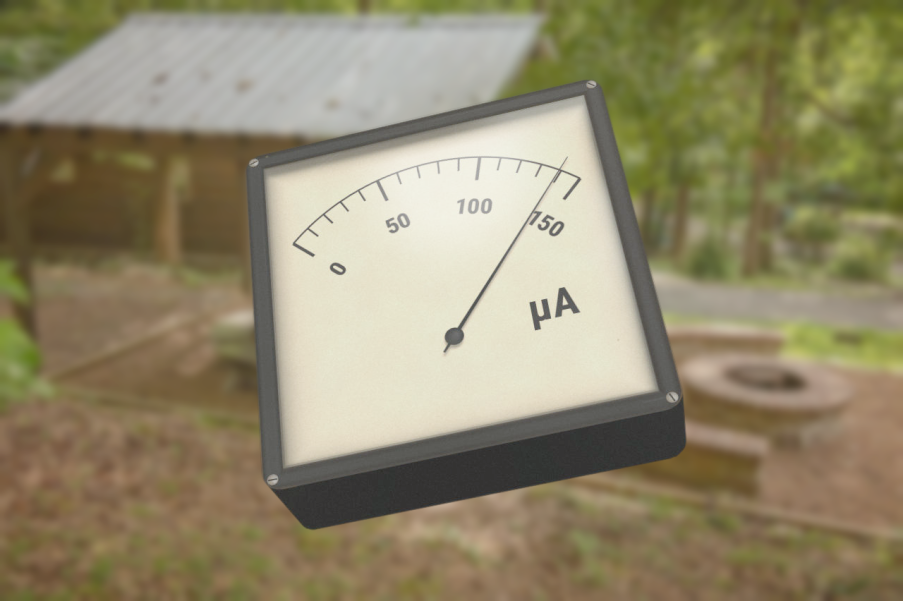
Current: 140µA
